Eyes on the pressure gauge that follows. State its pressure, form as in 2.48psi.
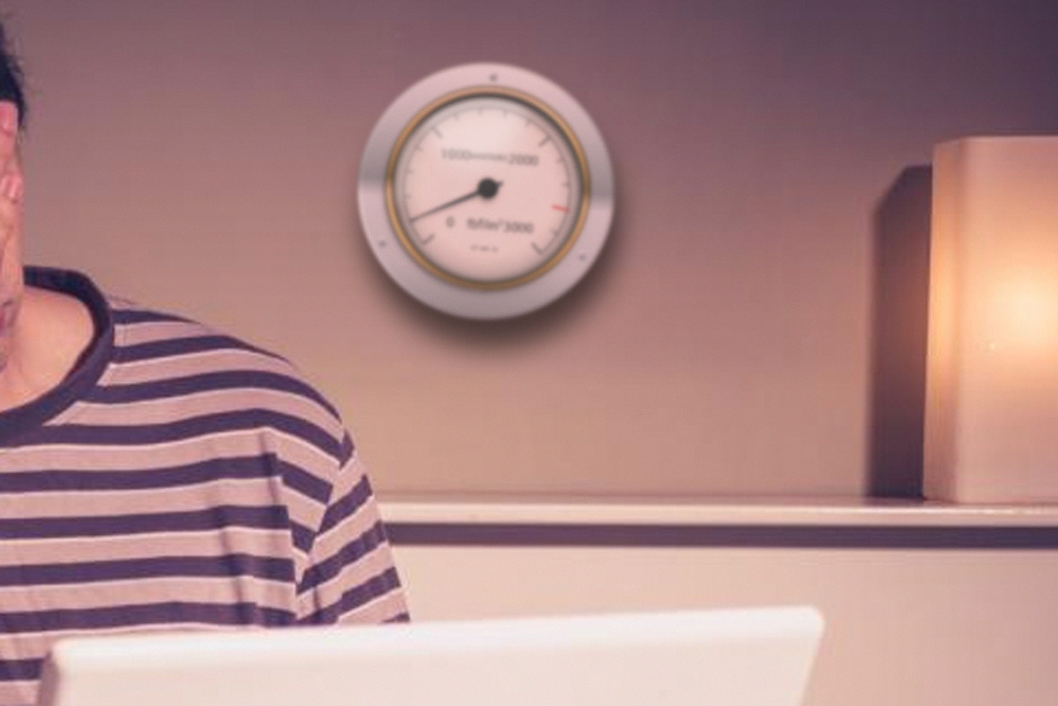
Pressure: 200psi
